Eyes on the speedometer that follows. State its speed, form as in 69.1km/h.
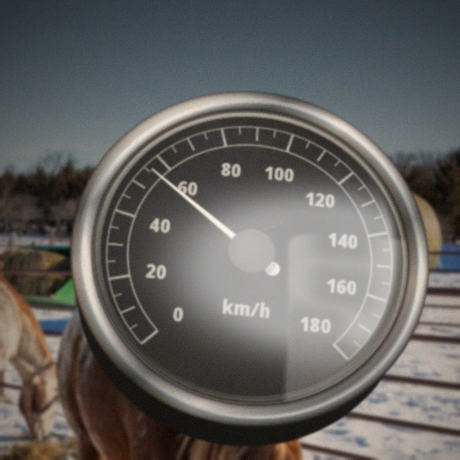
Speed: 55km/h
